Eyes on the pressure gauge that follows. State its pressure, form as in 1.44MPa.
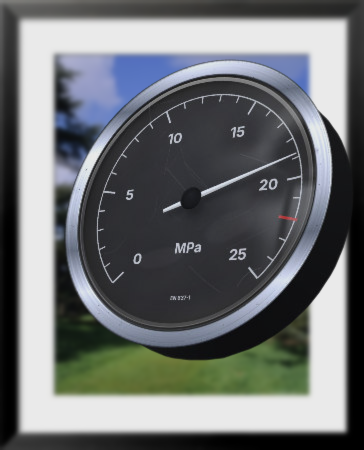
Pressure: 19MPa
